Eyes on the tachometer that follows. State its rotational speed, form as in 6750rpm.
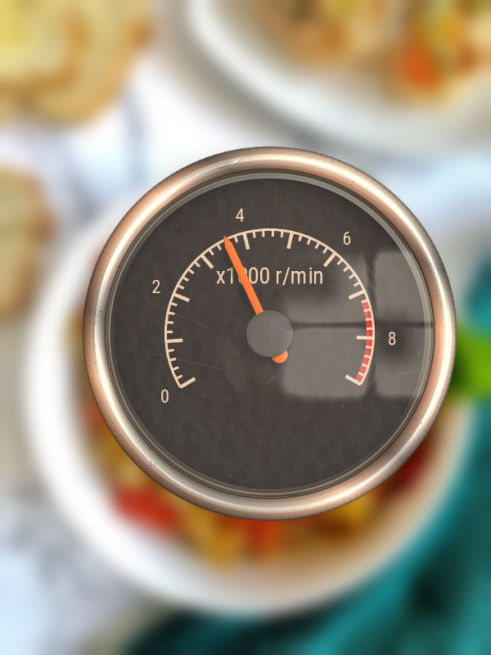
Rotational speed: 3600rpm
